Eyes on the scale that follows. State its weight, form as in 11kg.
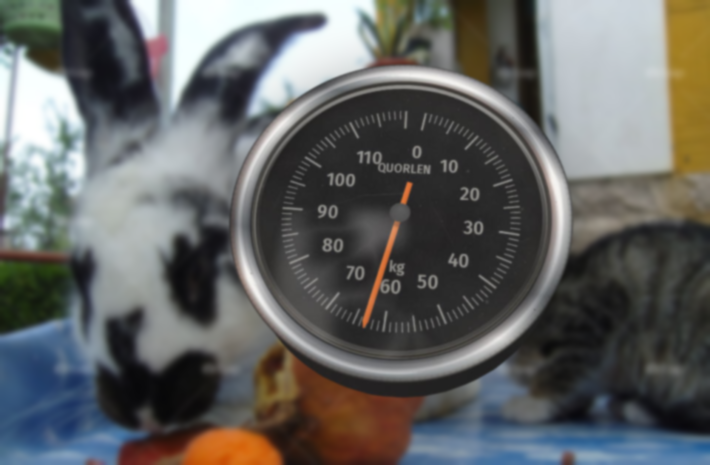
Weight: 63kg
